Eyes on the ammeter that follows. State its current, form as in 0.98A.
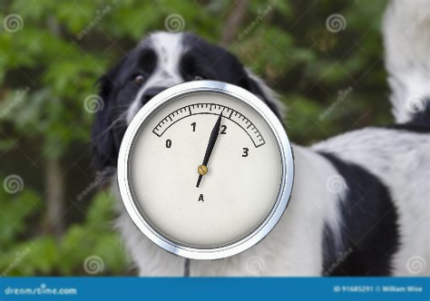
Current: 1.8A
